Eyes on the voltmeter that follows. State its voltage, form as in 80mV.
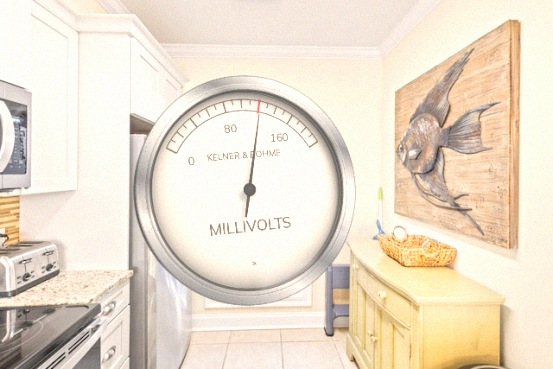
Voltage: 120mV
